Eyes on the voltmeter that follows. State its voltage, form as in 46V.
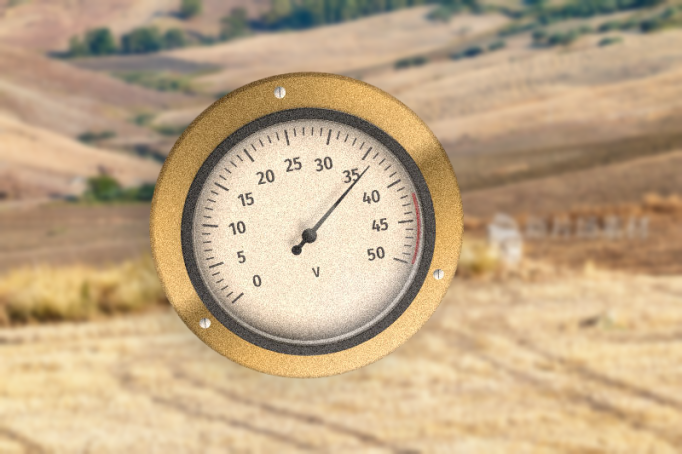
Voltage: 36V
